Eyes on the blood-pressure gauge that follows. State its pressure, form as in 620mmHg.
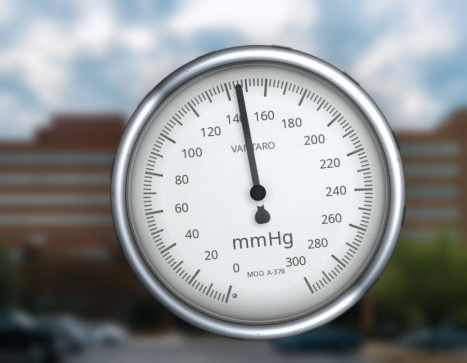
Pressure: 146mmHg
